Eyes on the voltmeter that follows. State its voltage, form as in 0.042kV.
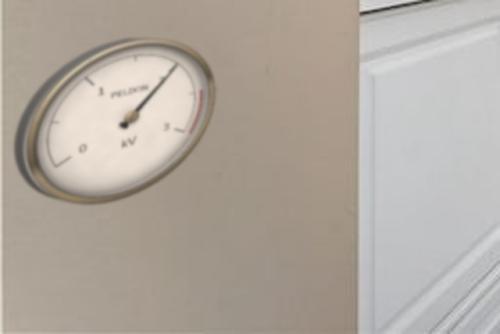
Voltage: 2kV
